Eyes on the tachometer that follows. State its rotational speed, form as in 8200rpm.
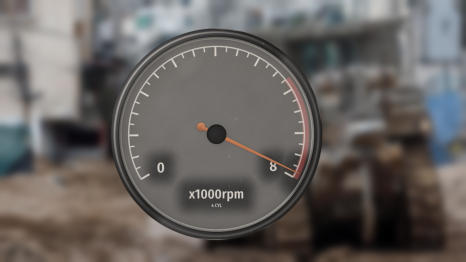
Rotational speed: 7875rpm
